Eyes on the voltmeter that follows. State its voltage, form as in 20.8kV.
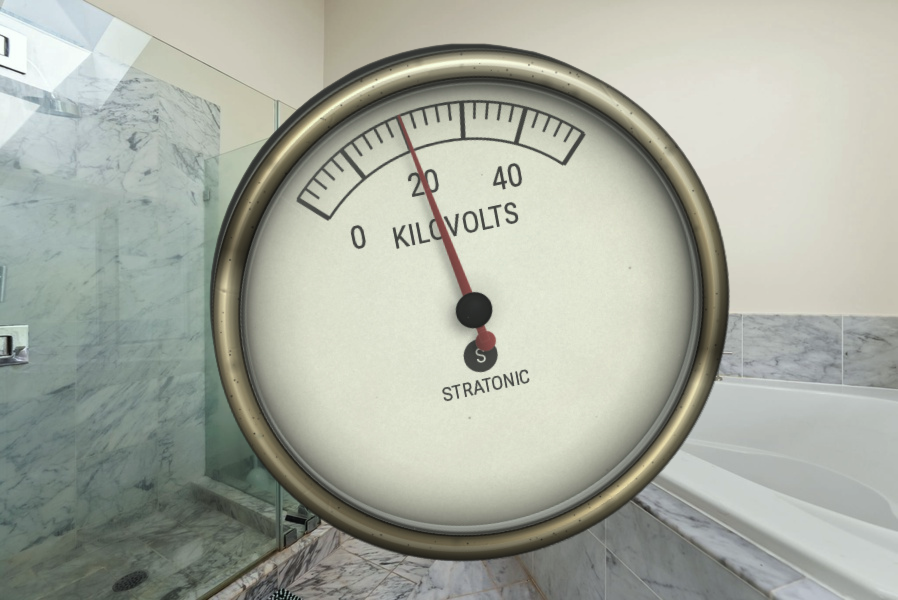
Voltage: 20kV
